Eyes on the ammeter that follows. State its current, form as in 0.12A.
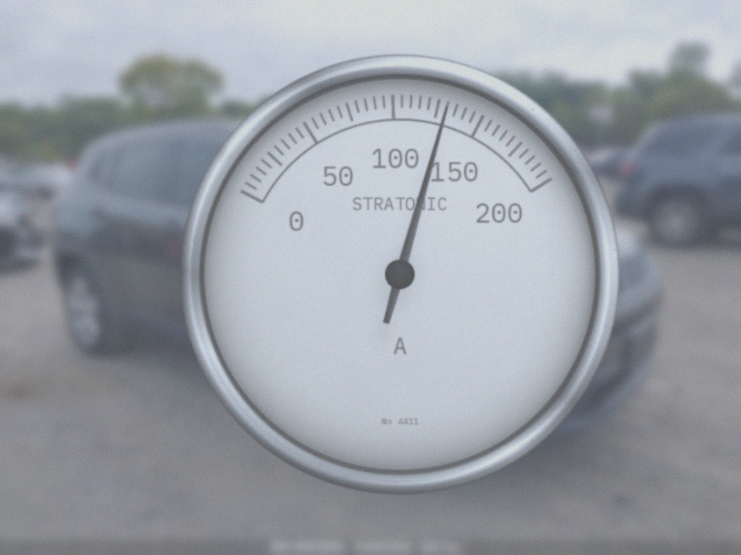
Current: 130A
